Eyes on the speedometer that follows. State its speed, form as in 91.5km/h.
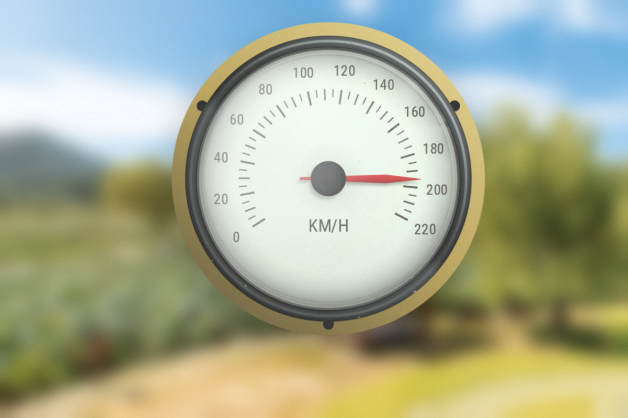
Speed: 195km/h
